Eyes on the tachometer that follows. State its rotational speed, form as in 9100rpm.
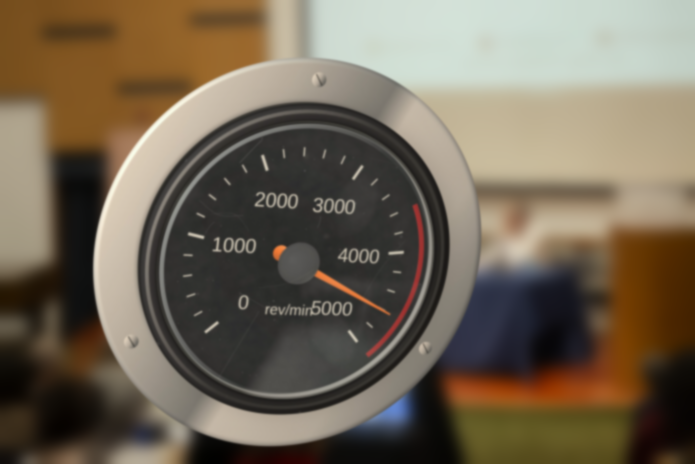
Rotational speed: 4600rpm
